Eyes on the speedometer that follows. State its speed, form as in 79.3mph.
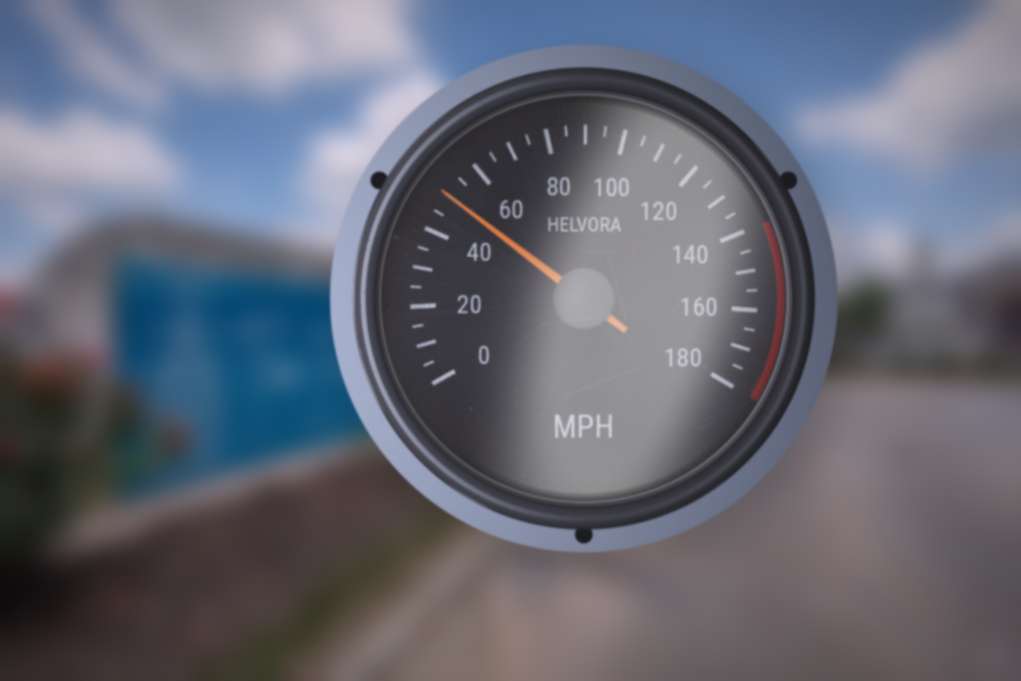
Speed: 50mph
